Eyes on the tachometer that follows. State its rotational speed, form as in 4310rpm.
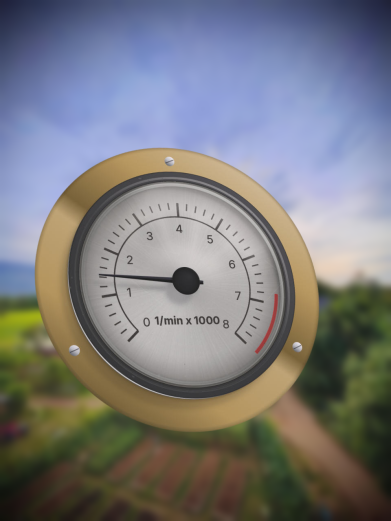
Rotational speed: 1400rpm
